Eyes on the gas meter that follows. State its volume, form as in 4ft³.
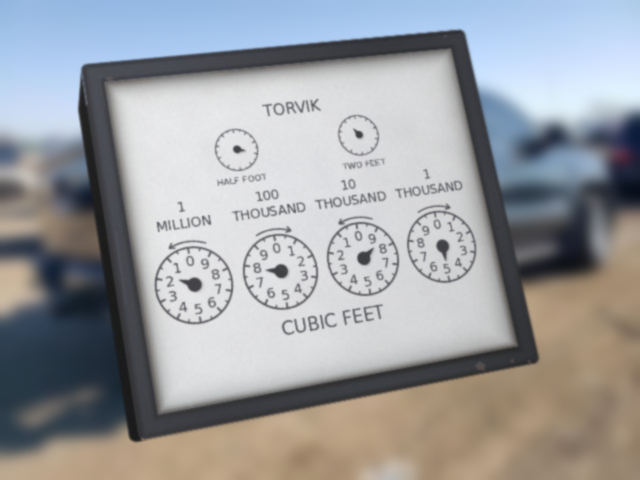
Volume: 178500ft³
